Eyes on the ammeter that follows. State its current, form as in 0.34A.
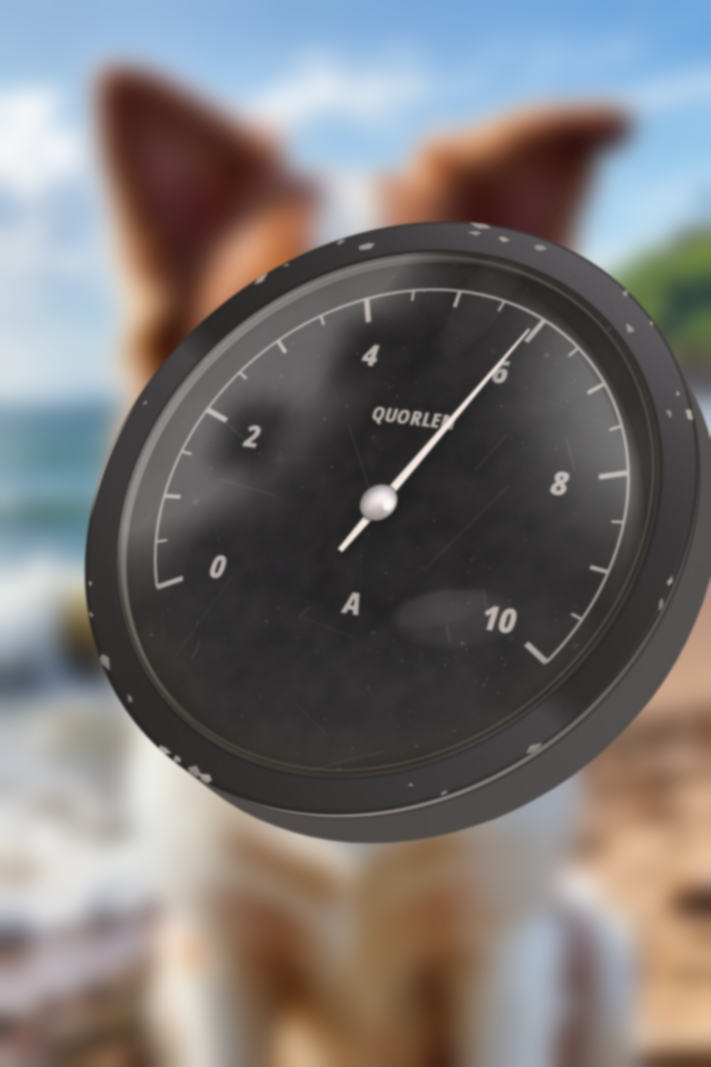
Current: 6A
